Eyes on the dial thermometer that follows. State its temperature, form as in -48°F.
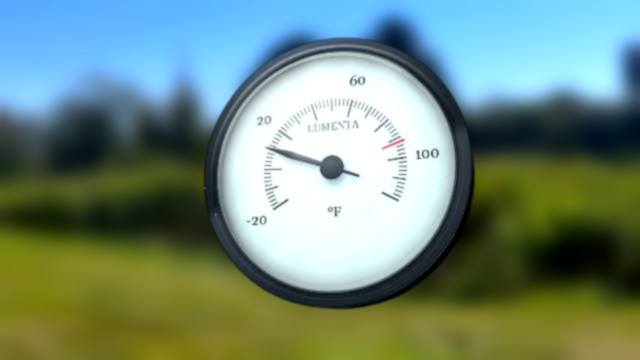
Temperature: 10°F
